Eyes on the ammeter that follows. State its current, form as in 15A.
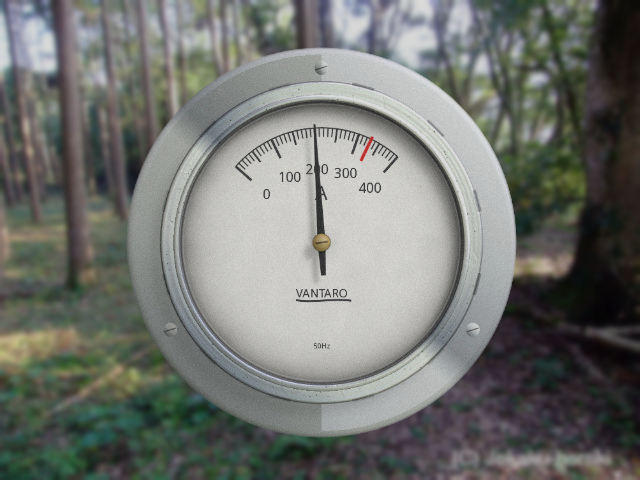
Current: 200A
